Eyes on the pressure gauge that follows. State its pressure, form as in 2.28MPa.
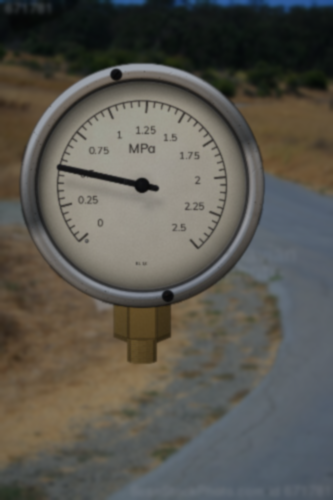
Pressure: 0.5MPa
